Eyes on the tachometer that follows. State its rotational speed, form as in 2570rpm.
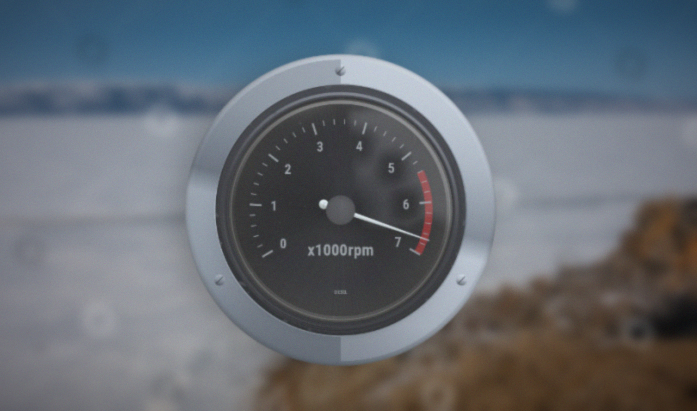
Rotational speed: 6700rpm
